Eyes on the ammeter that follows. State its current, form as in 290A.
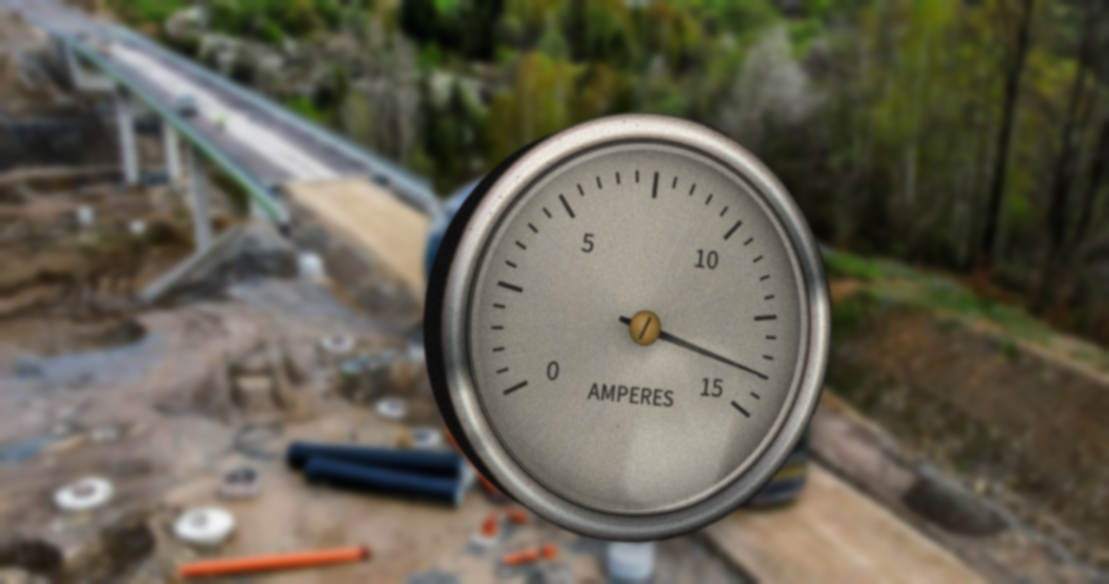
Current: 14A
